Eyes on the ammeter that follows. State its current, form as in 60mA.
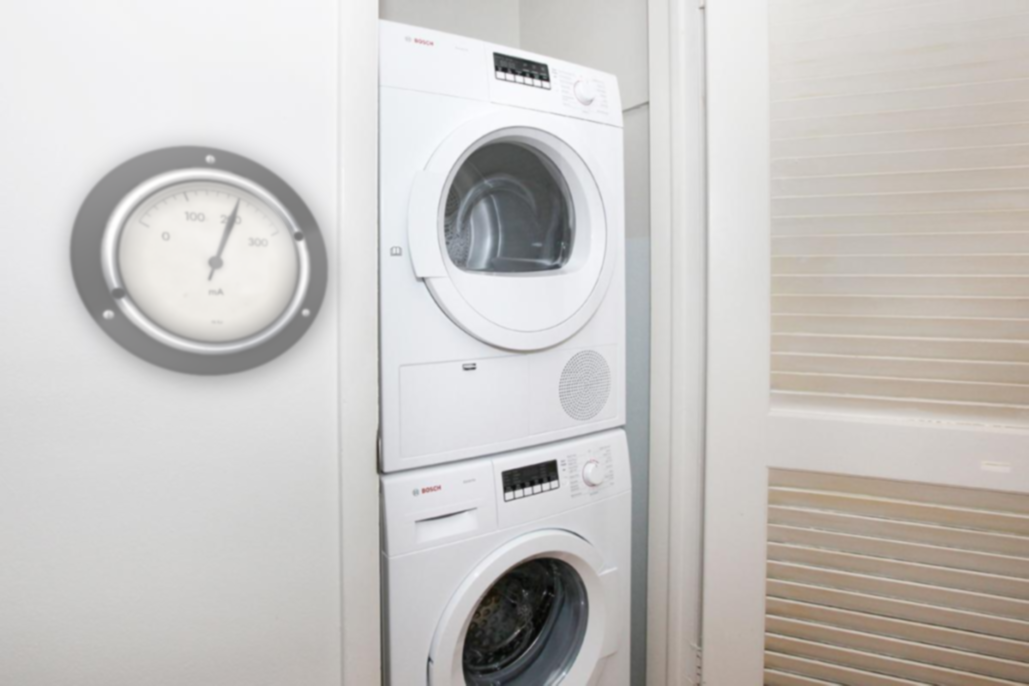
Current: 200mA
